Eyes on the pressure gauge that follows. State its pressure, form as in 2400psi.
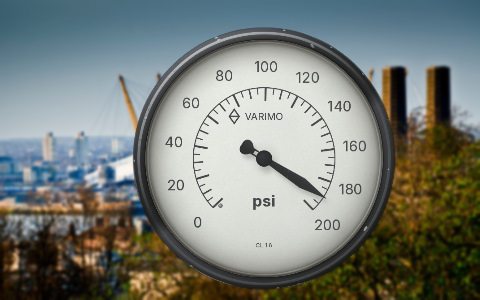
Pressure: 190psi
